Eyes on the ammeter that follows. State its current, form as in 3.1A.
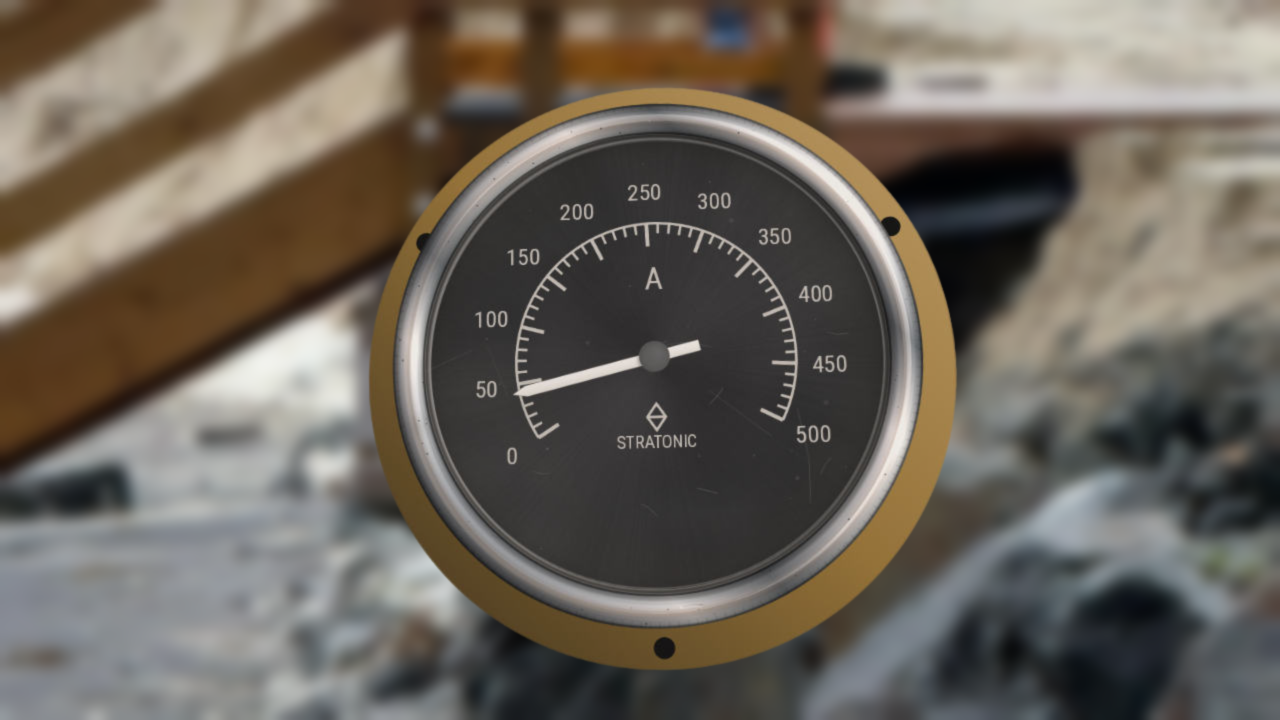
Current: 40A
